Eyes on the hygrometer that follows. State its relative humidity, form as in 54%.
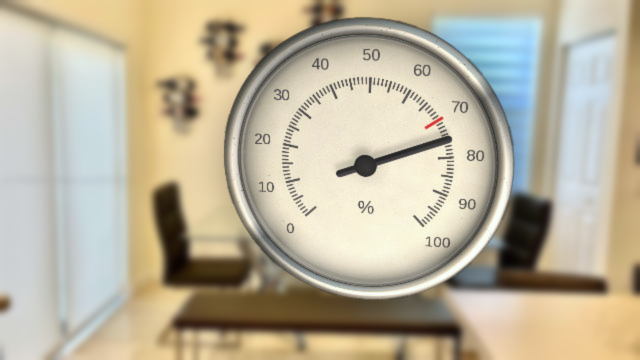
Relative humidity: 75%
